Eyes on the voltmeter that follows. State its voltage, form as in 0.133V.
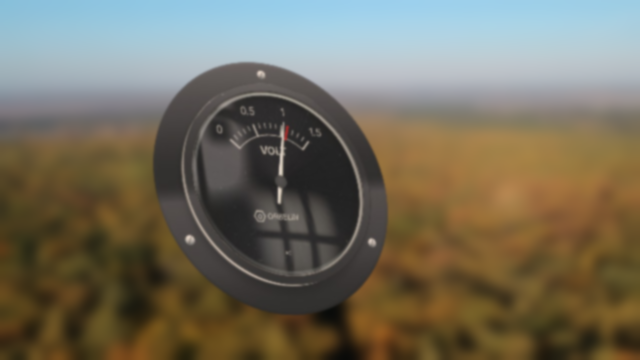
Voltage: 1V
